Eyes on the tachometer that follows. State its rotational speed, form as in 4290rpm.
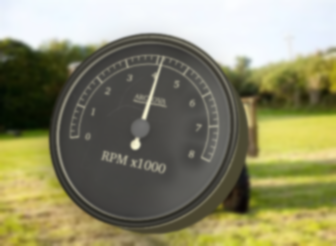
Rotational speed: 4200rpm
